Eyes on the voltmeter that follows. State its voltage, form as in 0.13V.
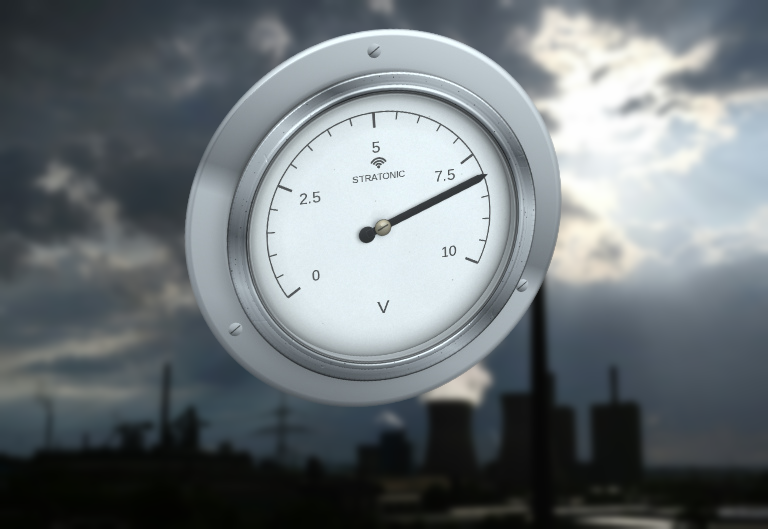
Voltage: 8V
